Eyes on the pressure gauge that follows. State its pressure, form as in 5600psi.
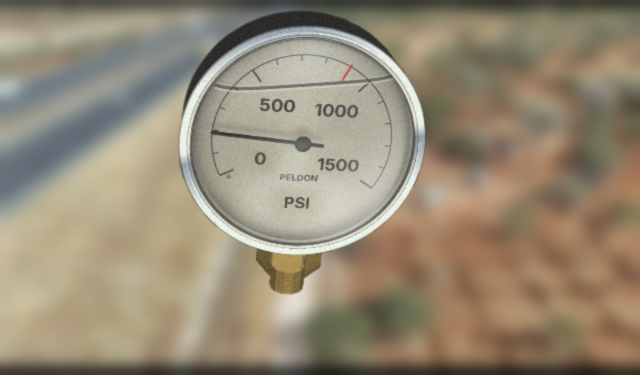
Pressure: 200psi
